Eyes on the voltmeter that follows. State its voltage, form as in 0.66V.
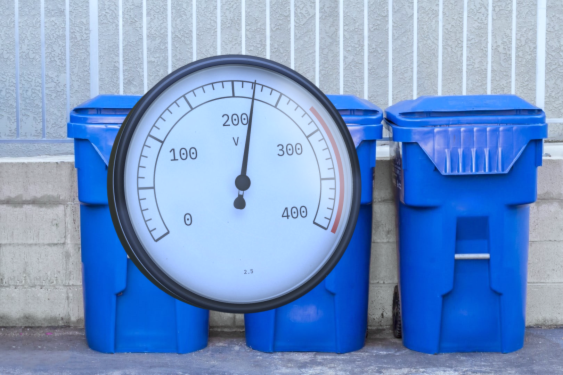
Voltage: 220V
